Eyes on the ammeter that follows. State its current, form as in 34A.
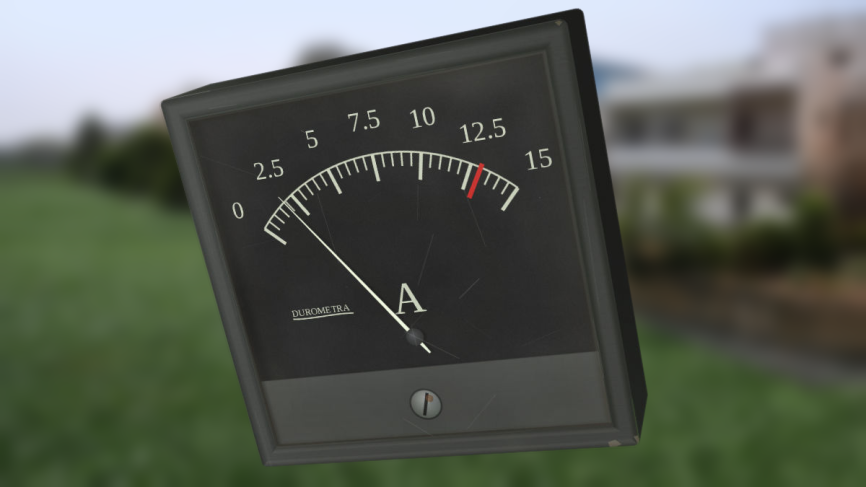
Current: 2A
